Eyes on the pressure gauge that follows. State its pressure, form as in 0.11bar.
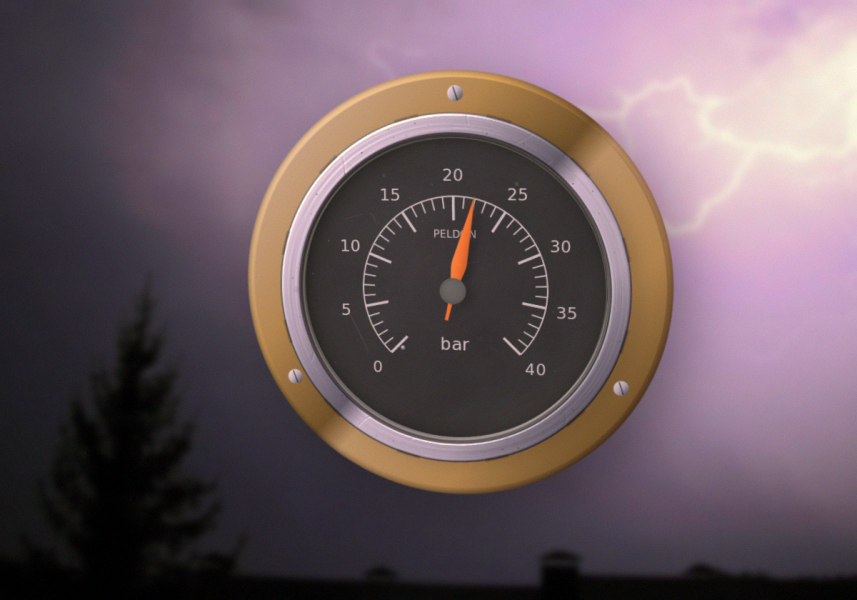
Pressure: 22bar
